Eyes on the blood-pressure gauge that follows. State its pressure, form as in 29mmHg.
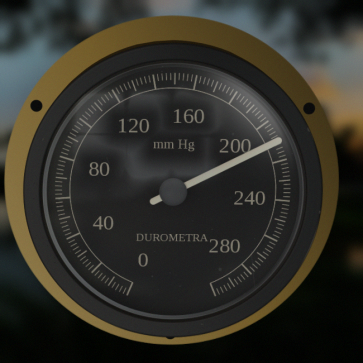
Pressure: 210mmHg
